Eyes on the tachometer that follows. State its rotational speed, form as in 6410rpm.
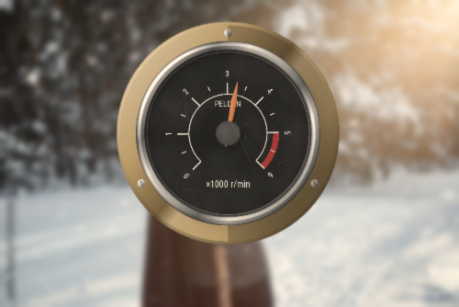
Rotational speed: 3250rpm
